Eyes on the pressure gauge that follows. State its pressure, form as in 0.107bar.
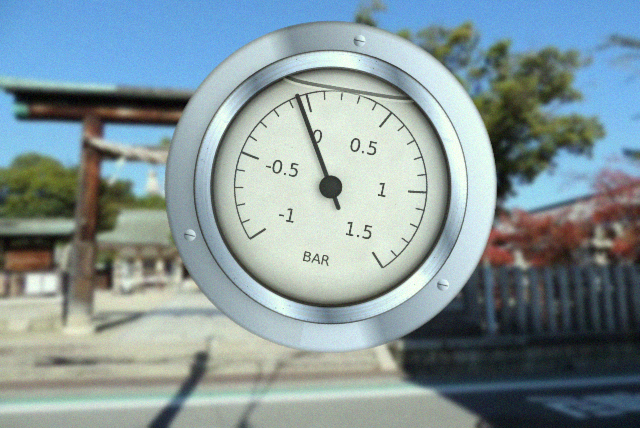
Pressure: -0.05bar
